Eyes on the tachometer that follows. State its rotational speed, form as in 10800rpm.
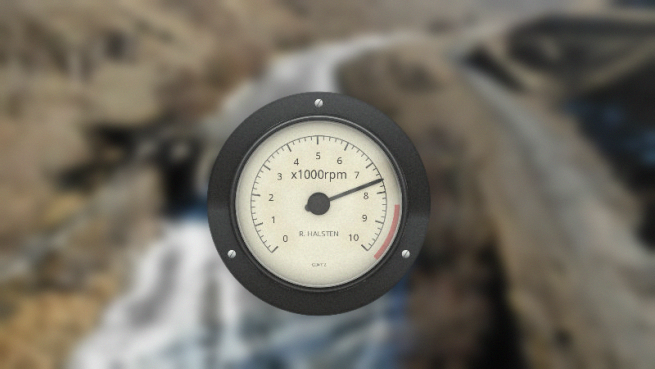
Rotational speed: 7600rpm
